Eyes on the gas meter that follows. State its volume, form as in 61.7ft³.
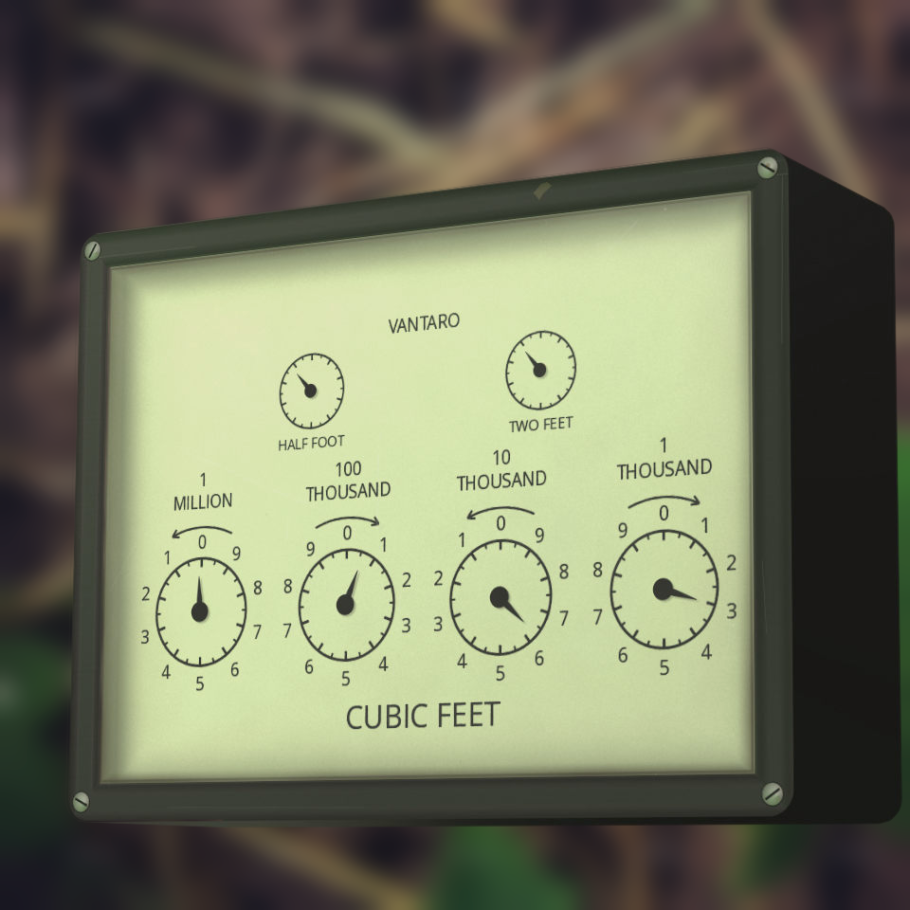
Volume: 6300ft³
